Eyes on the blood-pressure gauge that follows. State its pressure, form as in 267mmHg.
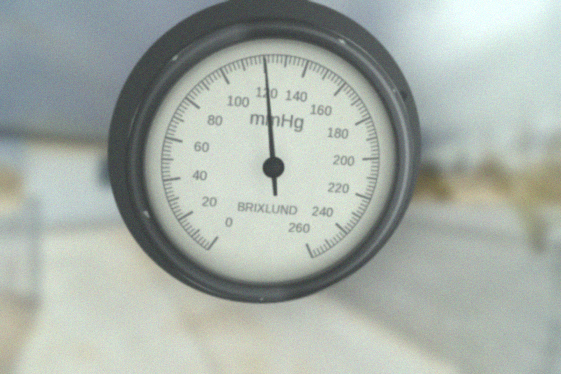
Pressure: 120mmHg
